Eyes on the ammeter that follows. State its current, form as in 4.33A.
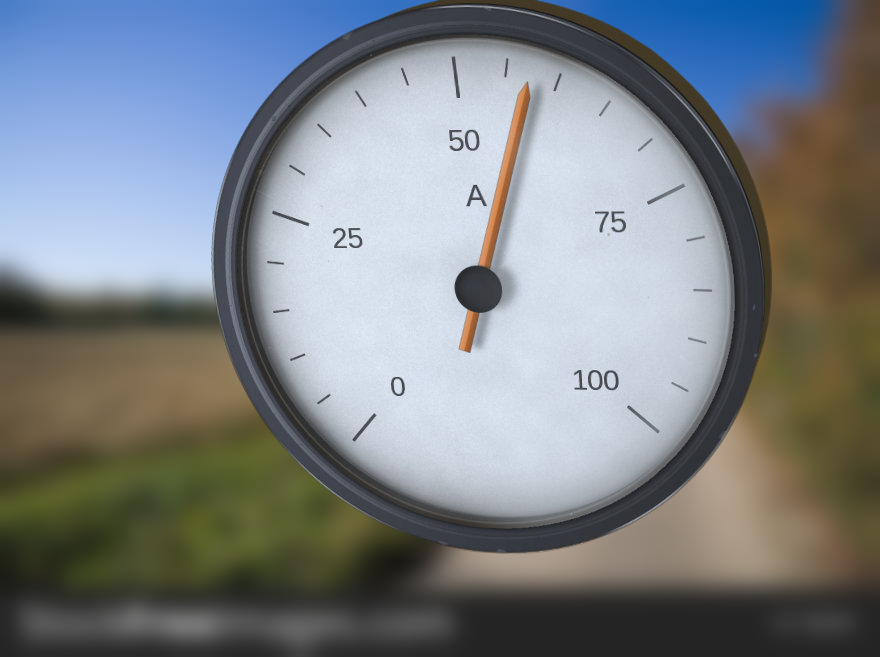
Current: 57.5A
